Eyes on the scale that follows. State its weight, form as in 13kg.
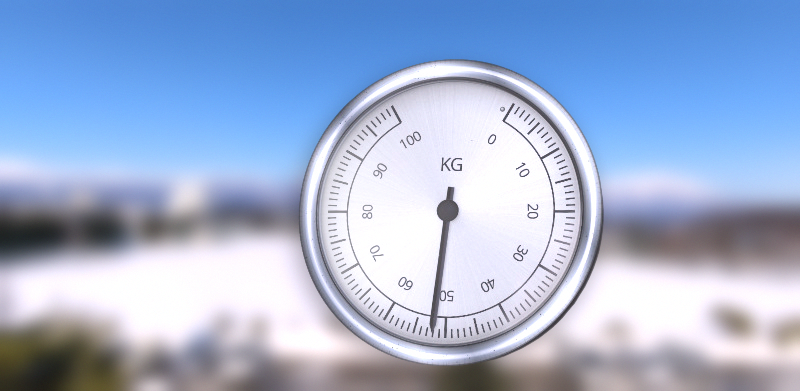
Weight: 52kg
